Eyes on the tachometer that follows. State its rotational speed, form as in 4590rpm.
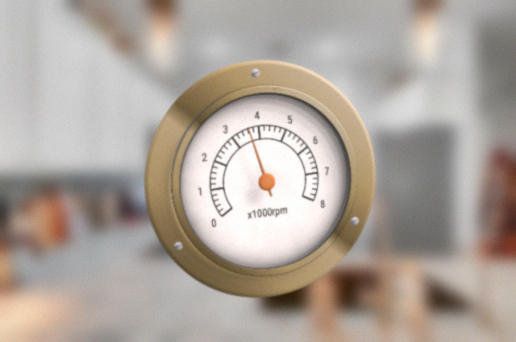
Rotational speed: 3600rpm
